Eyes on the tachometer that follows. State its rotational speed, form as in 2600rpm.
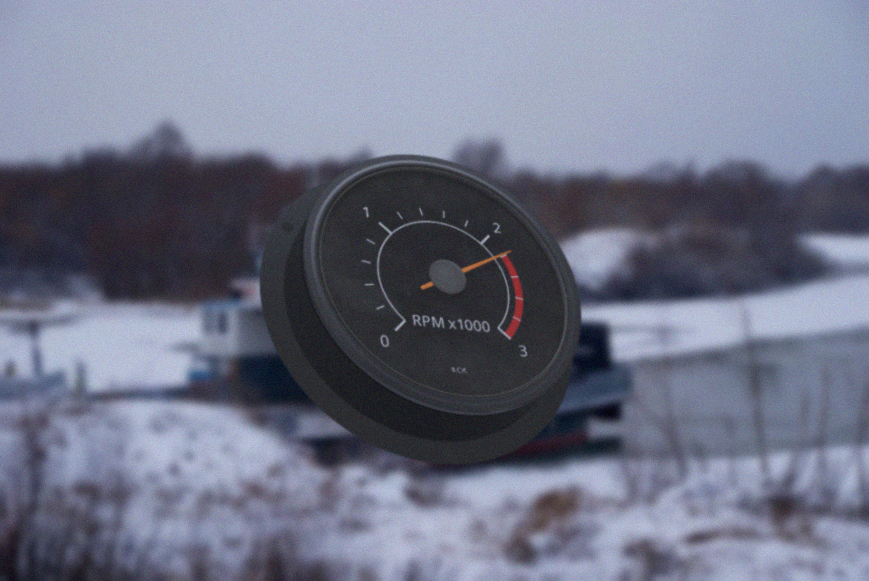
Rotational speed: 2200rpm
